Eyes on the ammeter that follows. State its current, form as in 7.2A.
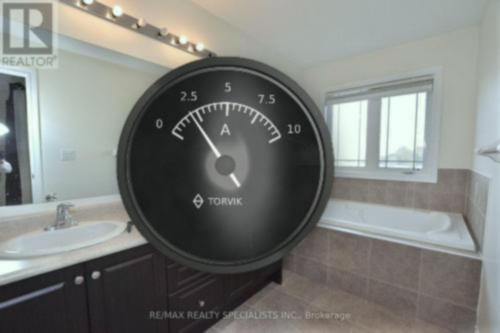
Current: 2A
